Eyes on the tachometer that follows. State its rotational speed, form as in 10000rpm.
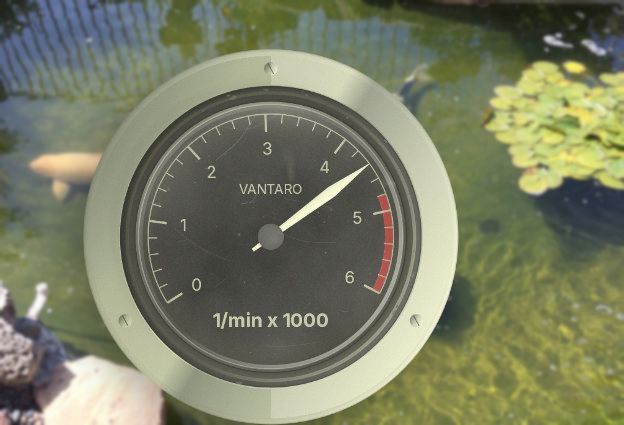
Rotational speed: 4400rpm
